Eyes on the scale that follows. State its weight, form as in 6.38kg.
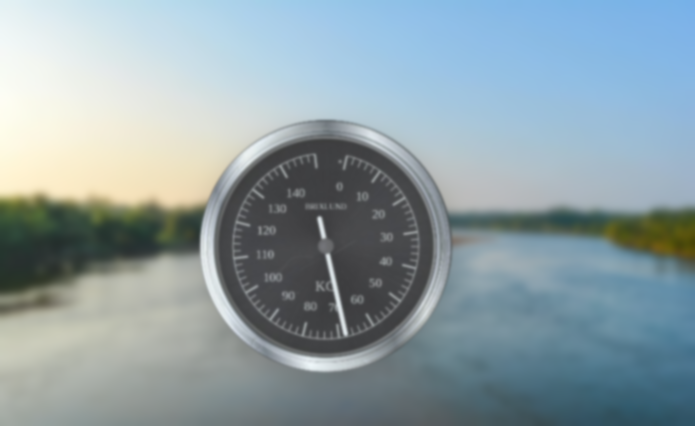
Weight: 68kg
